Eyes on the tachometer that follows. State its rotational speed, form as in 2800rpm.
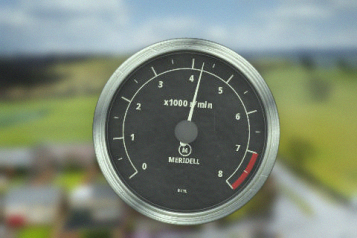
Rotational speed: 4250rpm
